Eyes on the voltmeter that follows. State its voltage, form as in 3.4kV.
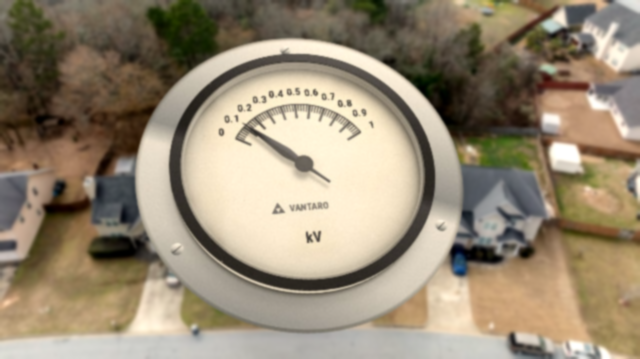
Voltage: 0.1kV
